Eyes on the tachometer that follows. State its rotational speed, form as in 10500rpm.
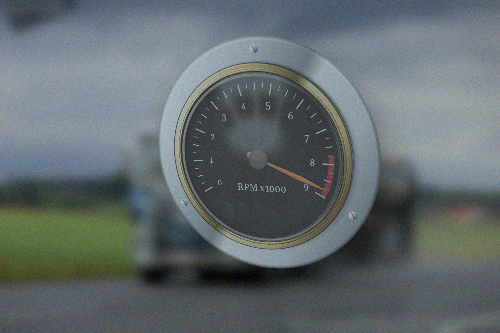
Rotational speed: 8750rpm
